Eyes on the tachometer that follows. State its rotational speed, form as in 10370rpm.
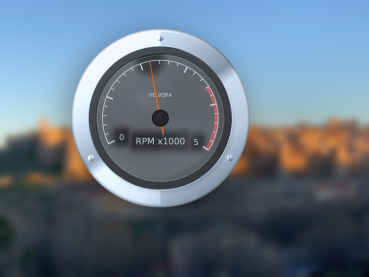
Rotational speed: 2200rpm
